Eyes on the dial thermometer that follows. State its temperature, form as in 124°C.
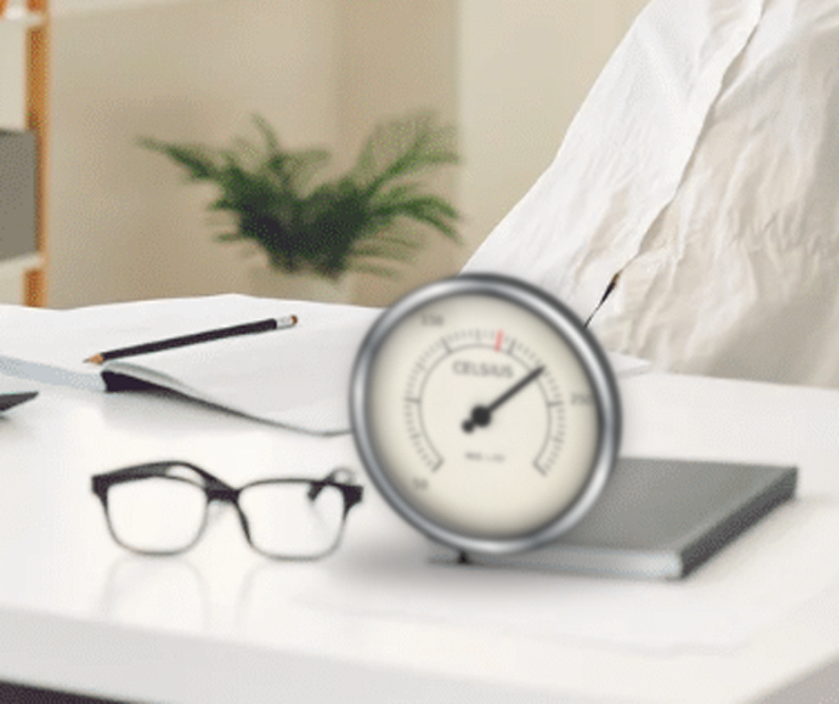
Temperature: 225°C
